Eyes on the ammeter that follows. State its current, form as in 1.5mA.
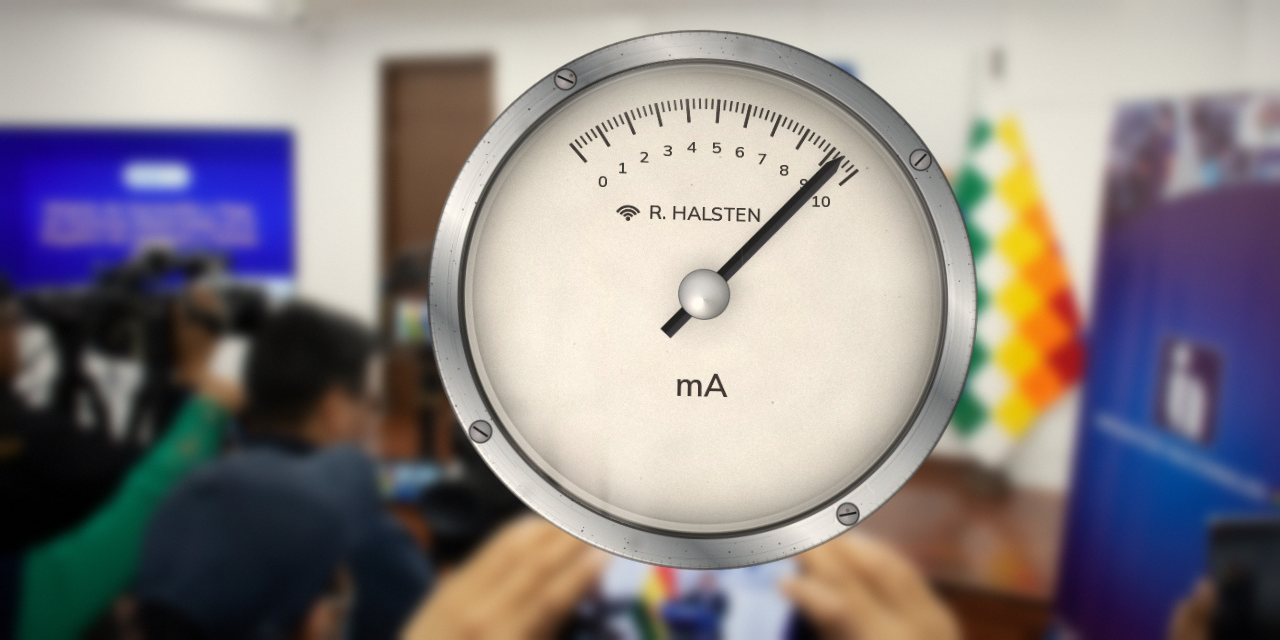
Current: 9.4mA
